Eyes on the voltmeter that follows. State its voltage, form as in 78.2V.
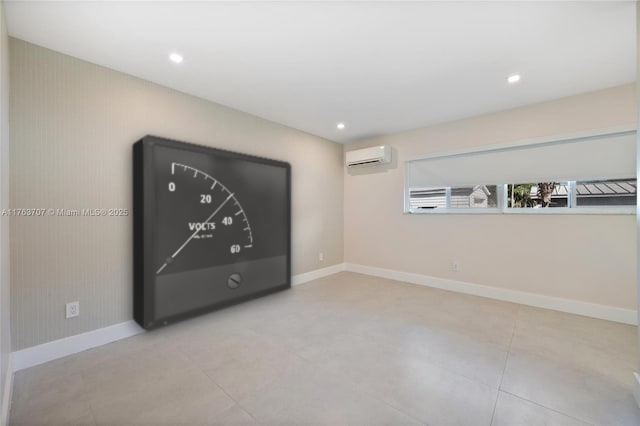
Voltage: 30V
